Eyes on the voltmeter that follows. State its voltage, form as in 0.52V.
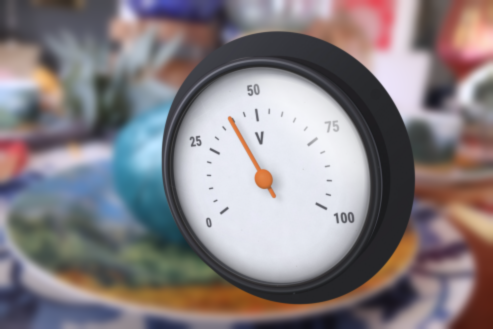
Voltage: 40V
